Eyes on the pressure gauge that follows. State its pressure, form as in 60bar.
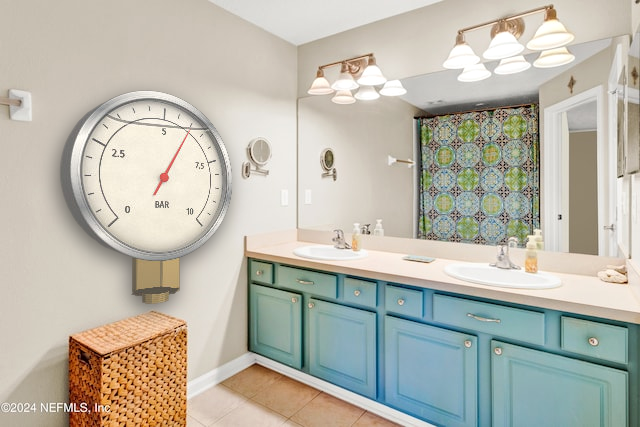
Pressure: 6bar
